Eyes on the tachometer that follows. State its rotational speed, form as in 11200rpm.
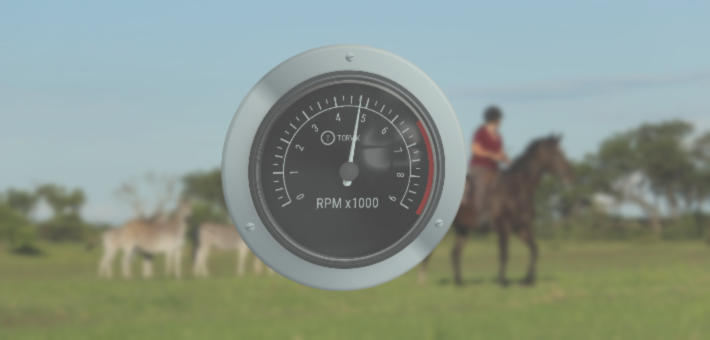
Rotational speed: 4750rpm
